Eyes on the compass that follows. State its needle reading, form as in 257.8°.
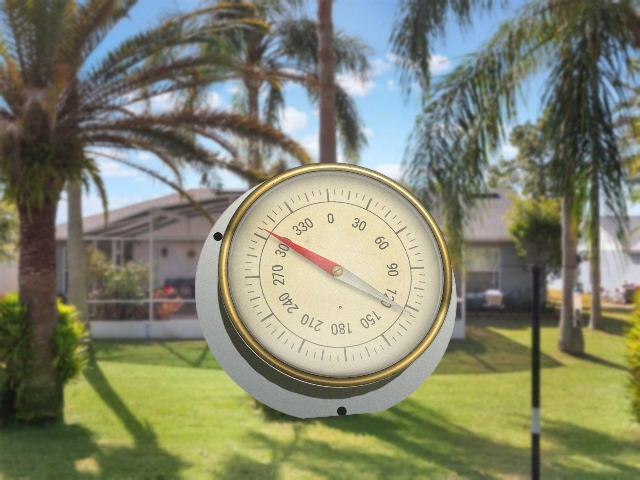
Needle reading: 305°
